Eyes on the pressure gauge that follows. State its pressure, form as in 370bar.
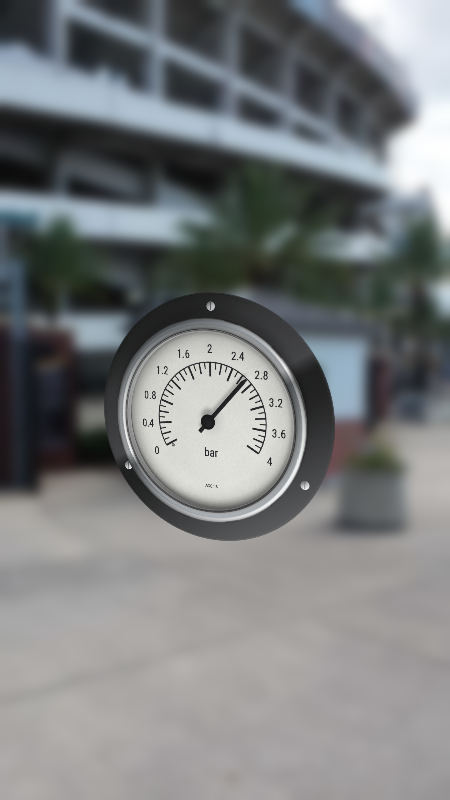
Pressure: 2.7bar
